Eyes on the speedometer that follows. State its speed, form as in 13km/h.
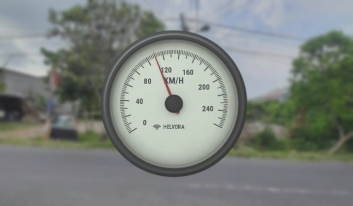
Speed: 110km/h
